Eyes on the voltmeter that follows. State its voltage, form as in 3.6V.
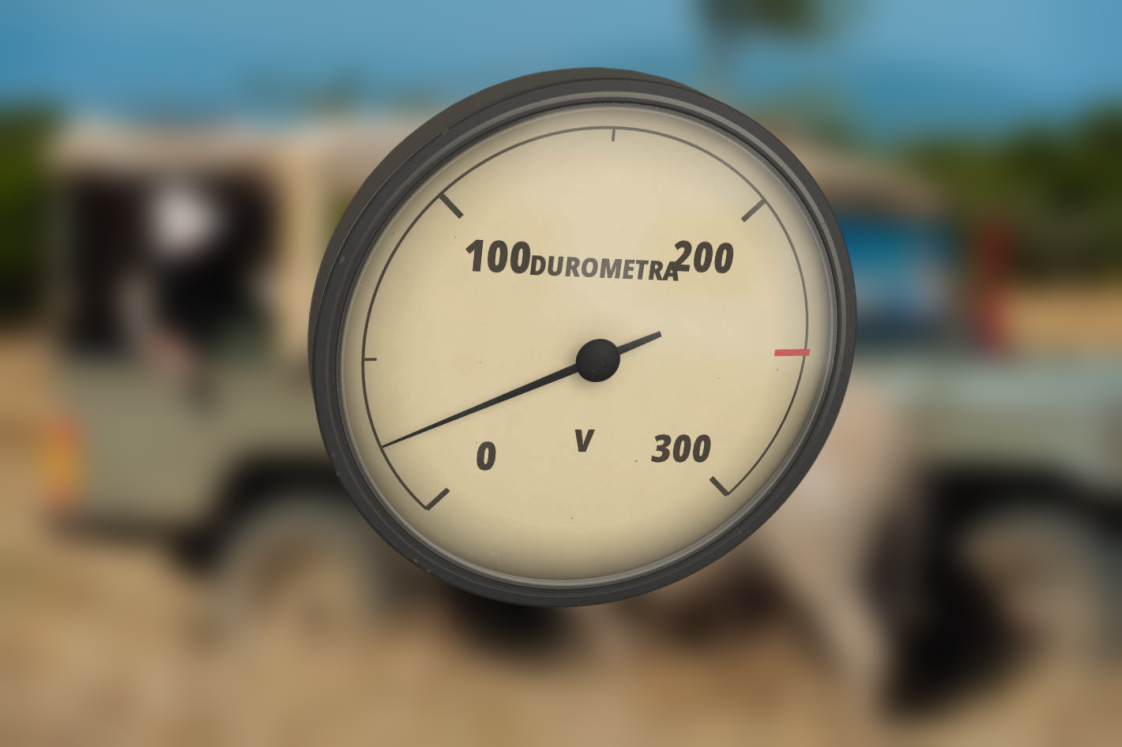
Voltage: 25V
